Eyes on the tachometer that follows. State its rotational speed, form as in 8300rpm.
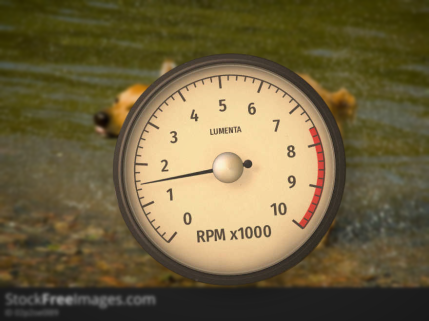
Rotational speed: 1500rpm
